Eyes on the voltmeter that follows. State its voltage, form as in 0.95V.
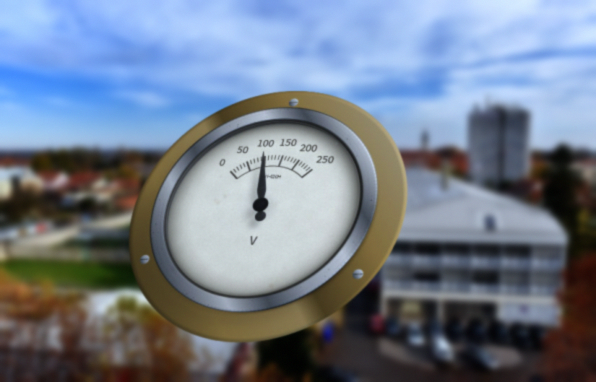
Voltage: 100V
